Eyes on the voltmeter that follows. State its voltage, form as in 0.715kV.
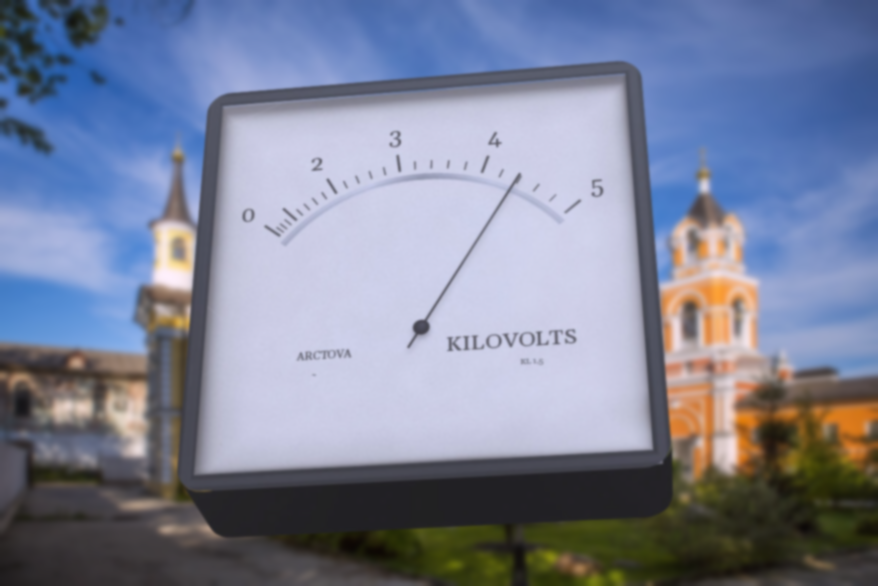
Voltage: 4.4kV
